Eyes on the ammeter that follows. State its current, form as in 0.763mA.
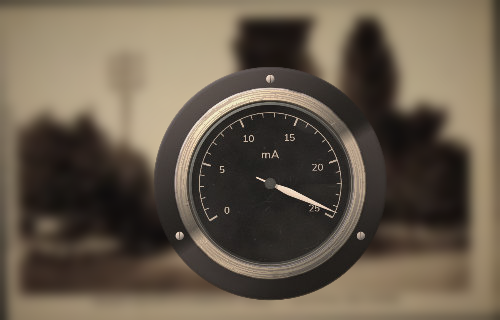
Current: 24.5mA
